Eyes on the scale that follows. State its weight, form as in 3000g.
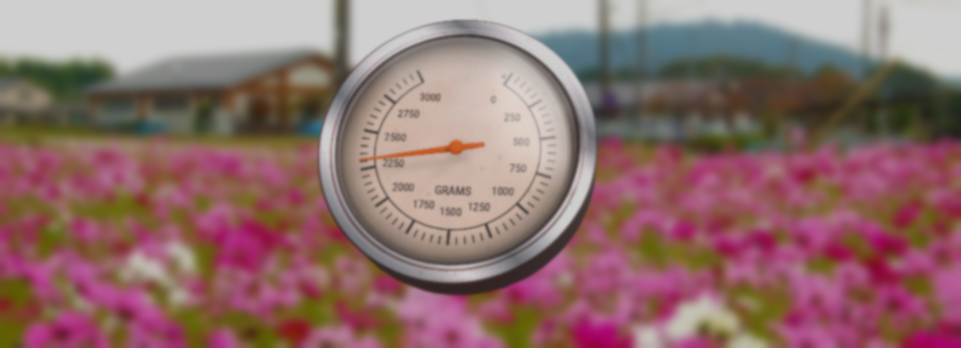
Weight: 2300g
